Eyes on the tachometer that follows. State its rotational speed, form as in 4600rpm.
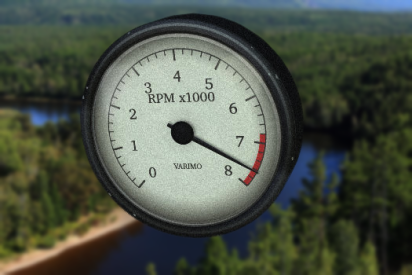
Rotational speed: 7600rpm
